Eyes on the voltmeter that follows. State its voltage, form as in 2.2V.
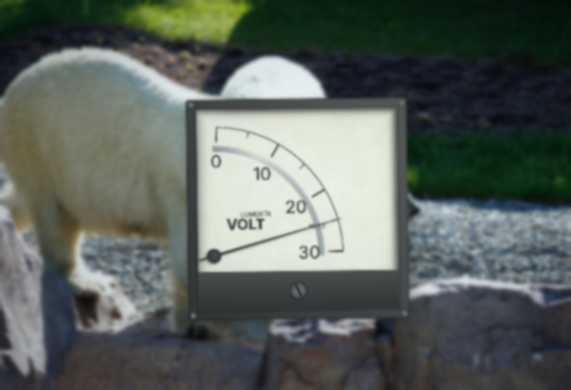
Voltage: 25V
